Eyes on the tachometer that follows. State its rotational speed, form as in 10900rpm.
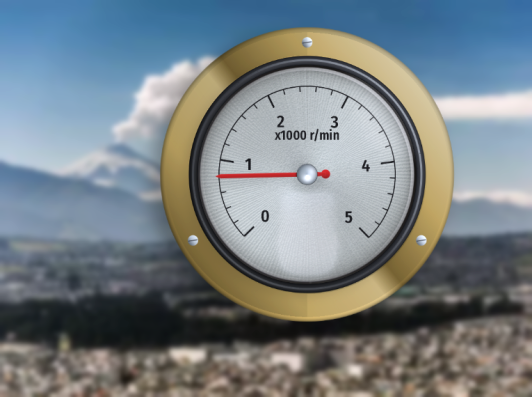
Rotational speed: 800rpm
